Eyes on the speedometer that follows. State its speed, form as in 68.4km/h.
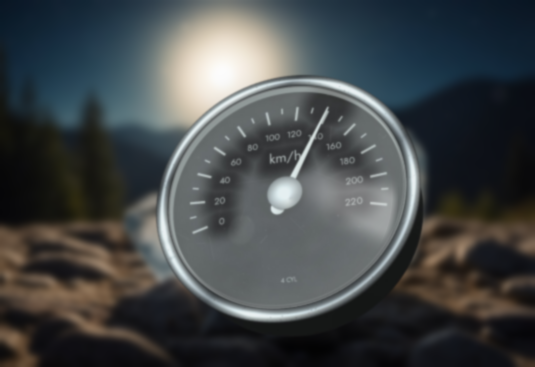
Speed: 140km/h
